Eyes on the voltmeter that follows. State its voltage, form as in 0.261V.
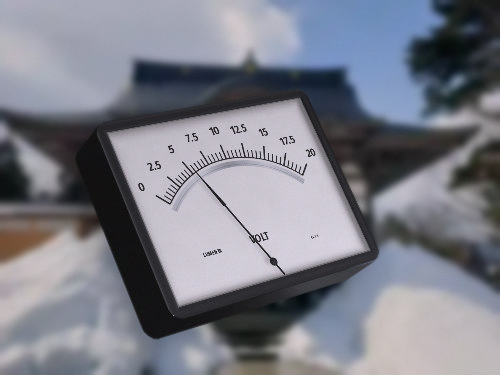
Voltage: 5V
